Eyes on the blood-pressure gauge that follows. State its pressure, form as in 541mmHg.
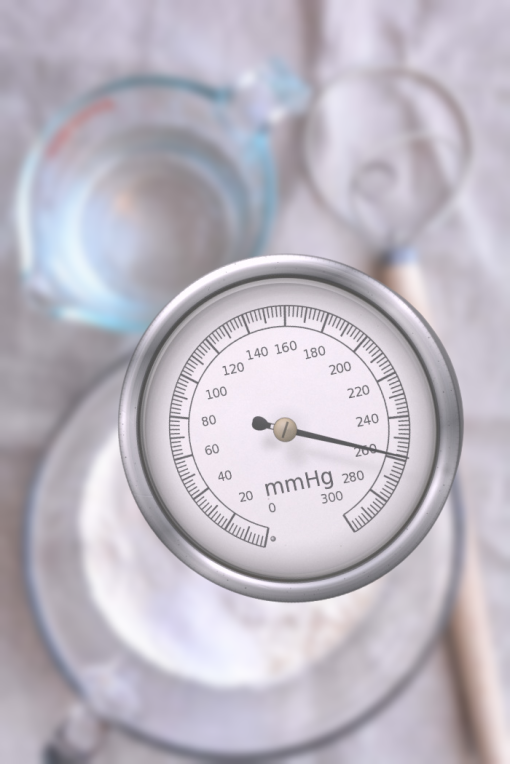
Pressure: 258mmHg
